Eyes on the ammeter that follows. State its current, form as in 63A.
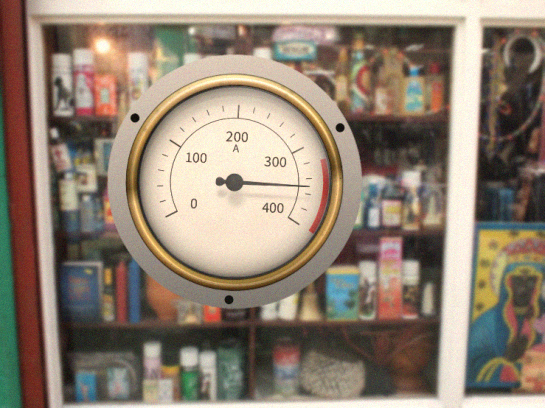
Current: 350A
